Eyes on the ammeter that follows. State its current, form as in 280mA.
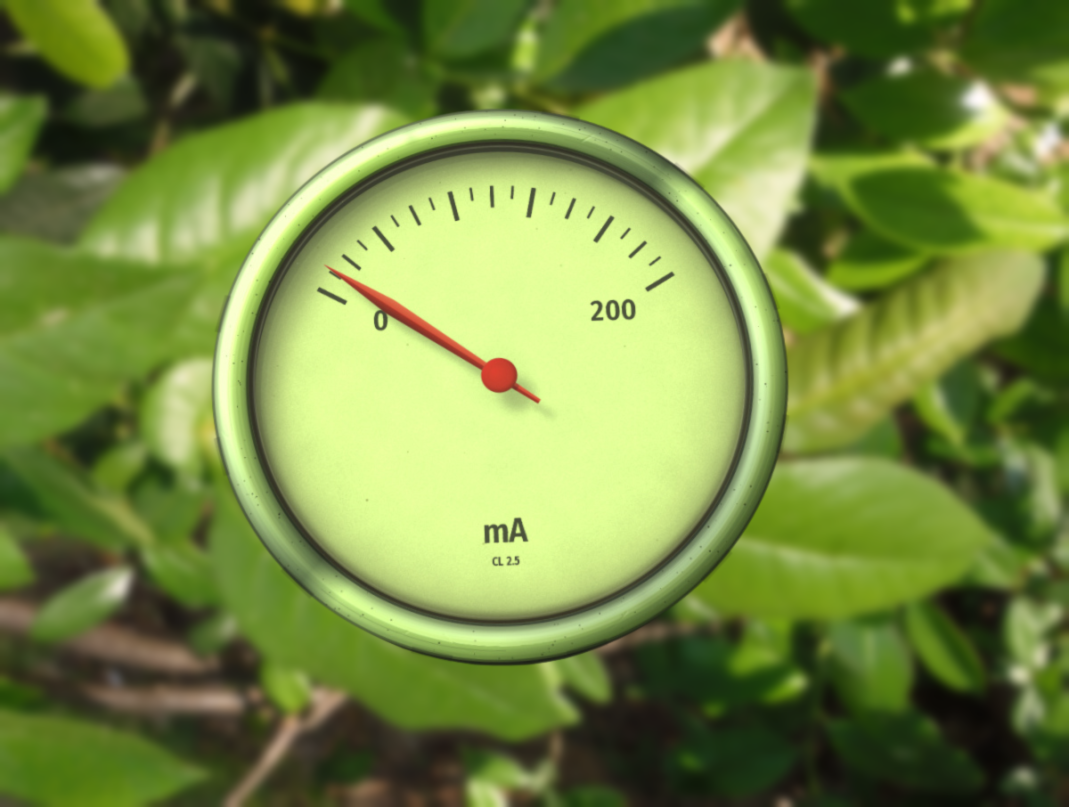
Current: 10mA
